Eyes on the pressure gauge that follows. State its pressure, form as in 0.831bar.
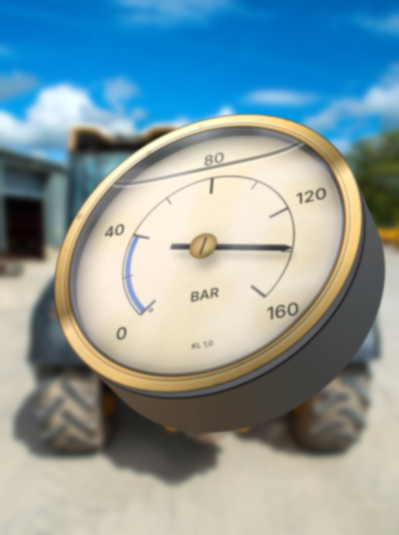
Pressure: 140bar
